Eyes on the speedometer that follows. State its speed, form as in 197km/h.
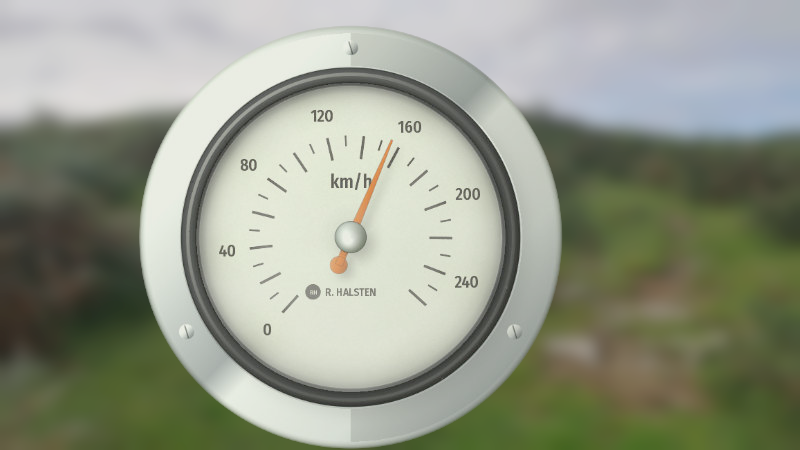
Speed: 155km/h
